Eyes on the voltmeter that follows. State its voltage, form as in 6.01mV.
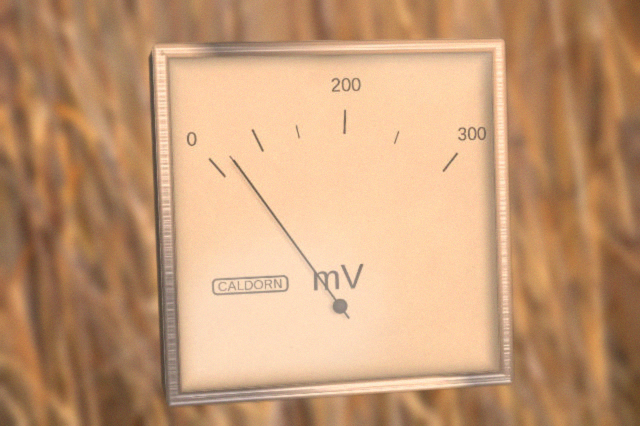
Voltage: 50mV
